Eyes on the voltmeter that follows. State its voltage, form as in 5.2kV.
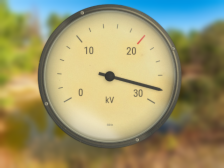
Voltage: 28kV
